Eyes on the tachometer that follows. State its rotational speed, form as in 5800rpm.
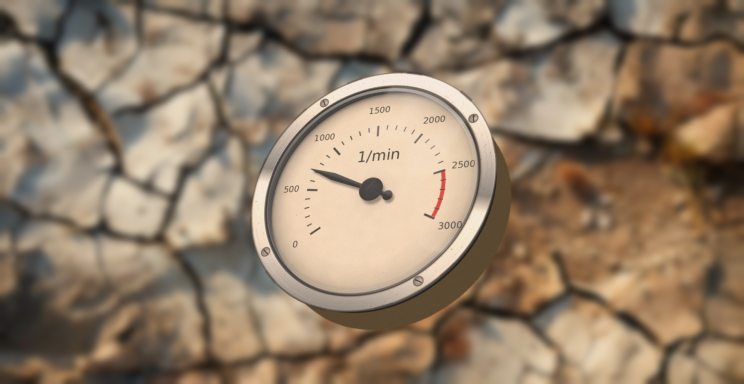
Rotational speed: 700rpm
